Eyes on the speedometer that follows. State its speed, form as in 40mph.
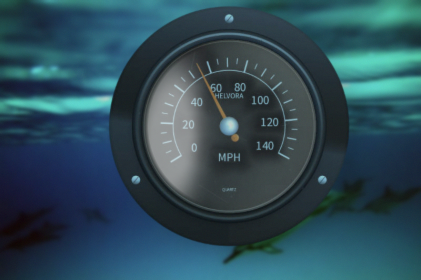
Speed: 55mph
